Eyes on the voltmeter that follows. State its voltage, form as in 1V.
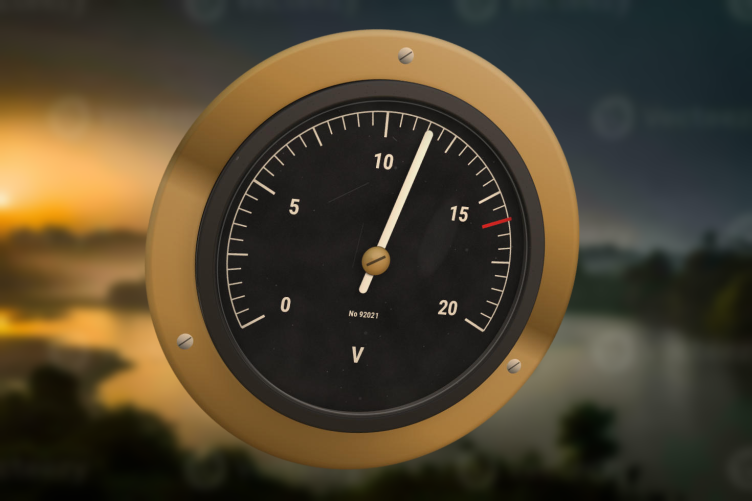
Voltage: 11.5V
